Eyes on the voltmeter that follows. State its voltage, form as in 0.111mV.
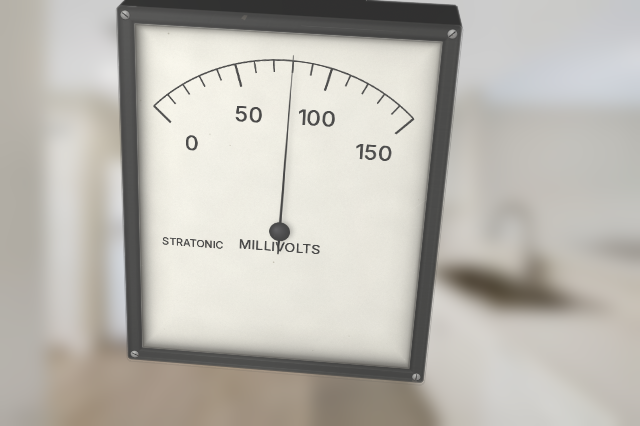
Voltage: 80mV
